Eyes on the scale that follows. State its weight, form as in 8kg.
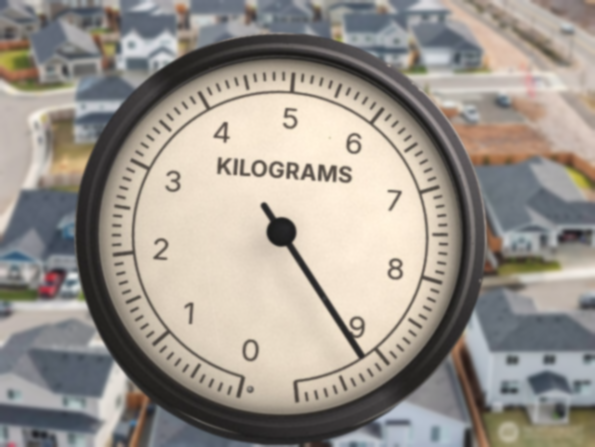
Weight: 9.2kg
